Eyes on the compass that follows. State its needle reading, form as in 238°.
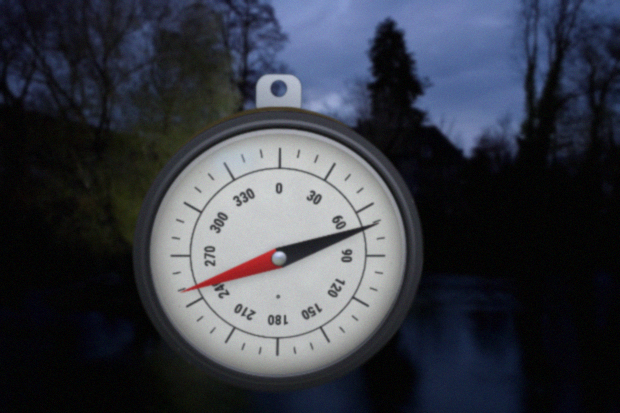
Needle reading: 250°
